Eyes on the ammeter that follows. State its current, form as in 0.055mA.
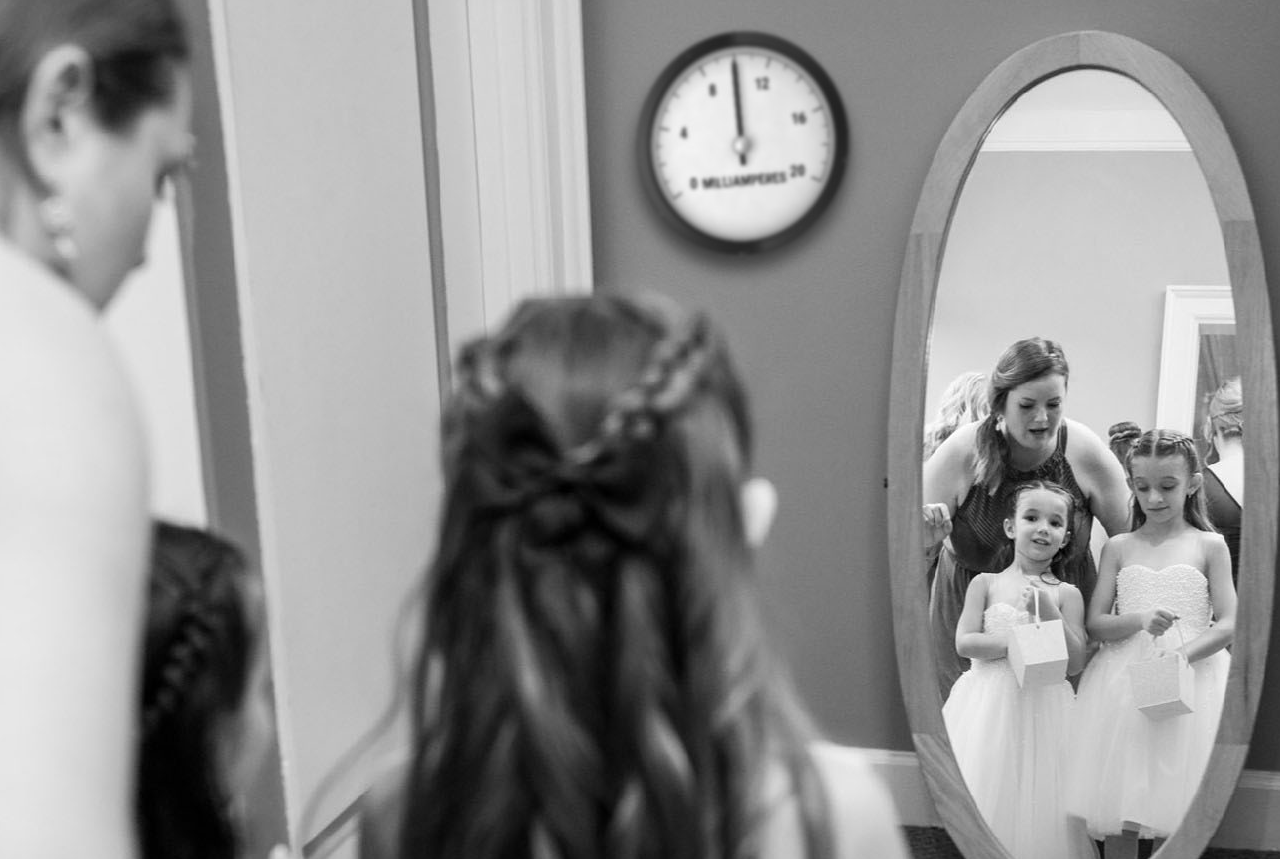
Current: 10mA
